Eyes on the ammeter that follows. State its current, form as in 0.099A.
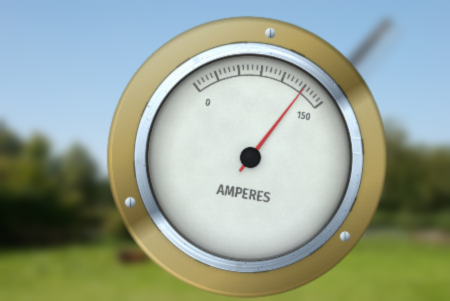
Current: 125A
